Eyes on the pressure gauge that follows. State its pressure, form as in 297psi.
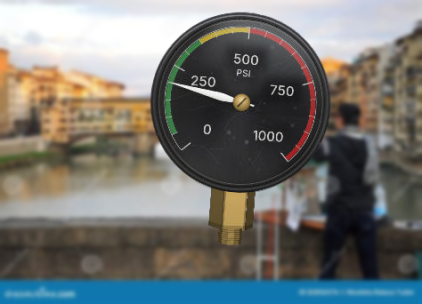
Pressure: 200psi
